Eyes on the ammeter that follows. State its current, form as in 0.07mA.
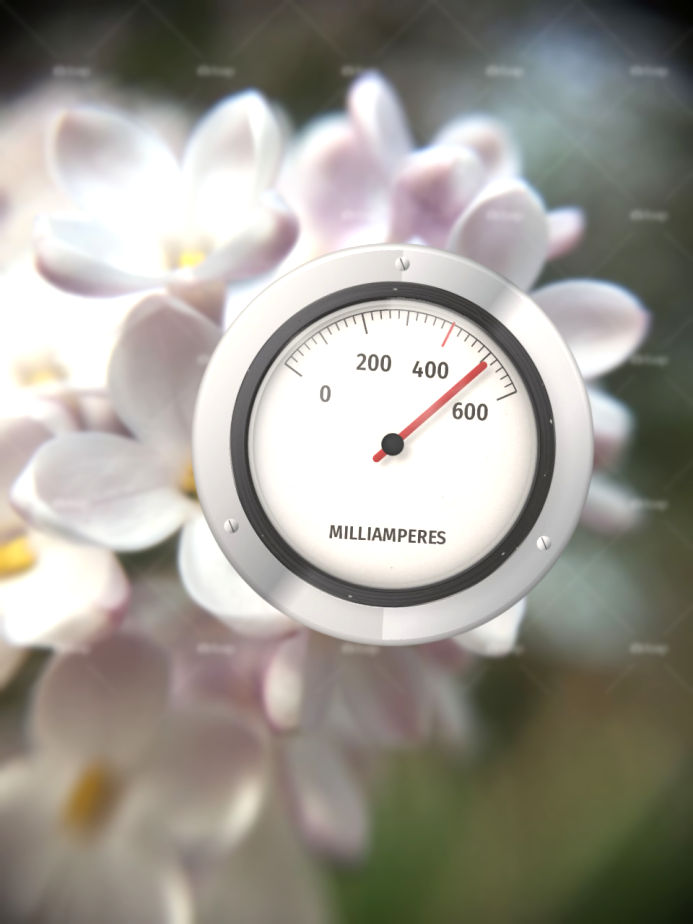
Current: 510mA
